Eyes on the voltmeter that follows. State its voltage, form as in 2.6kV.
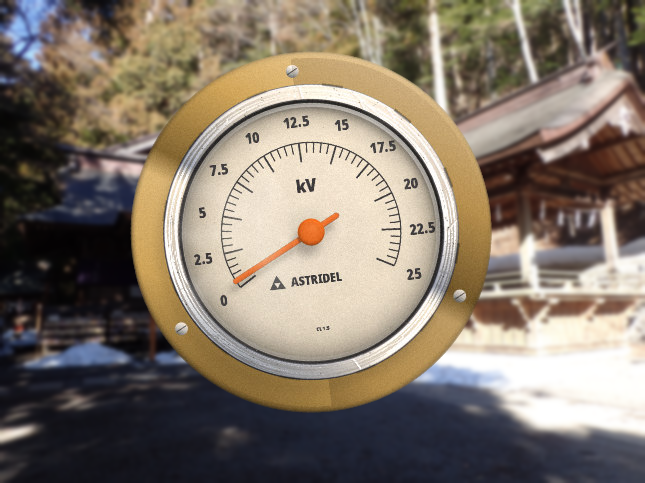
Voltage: 0.5kV
